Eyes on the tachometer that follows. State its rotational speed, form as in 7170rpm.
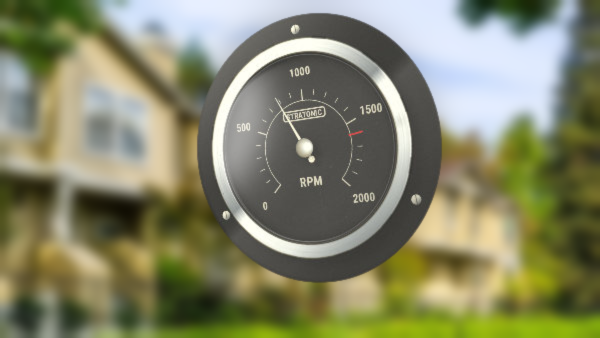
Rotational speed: 800rpm
